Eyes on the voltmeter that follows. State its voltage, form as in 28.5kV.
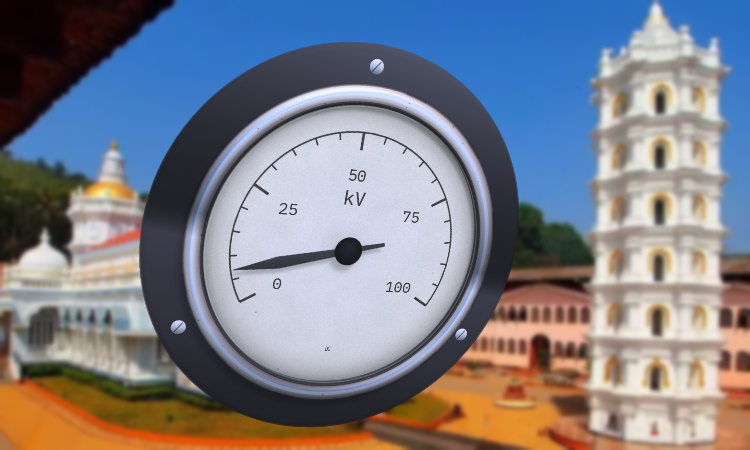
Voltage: 7.5kV
